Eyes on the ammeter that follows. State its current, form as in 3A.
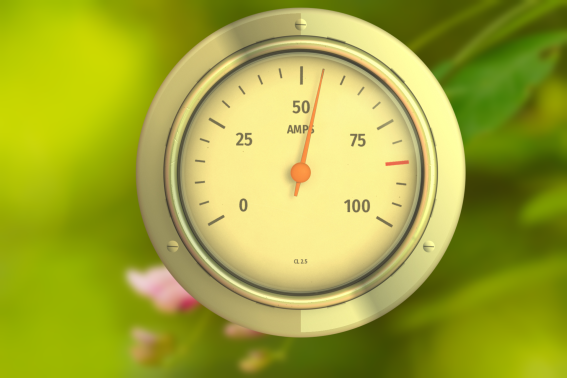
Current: 55A
